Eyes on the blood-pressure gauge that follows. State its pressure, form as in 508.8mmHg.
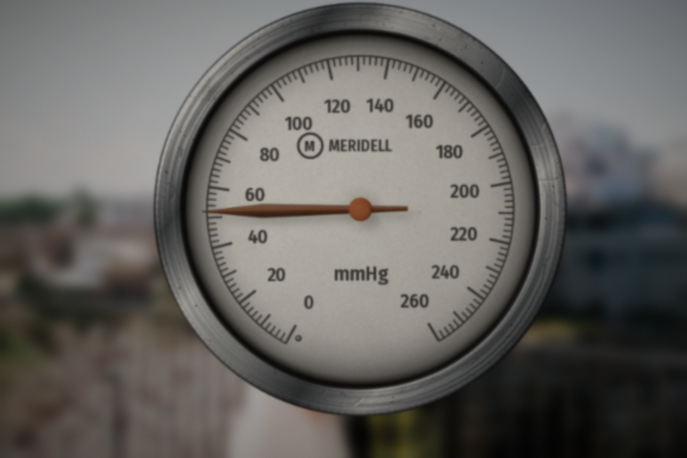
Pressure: 52mmHg
